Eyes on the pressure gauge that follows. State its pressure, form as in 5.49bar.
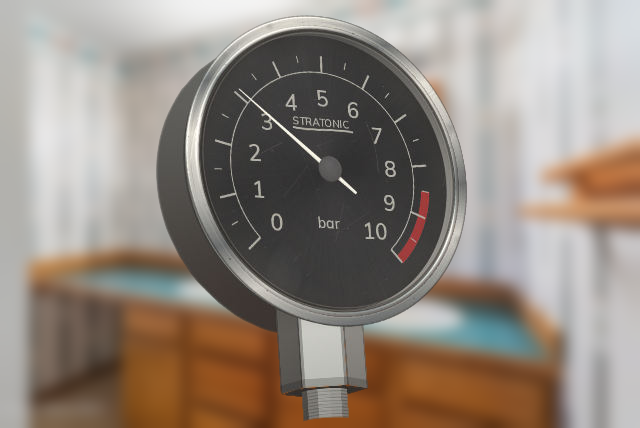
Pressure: 3bar
